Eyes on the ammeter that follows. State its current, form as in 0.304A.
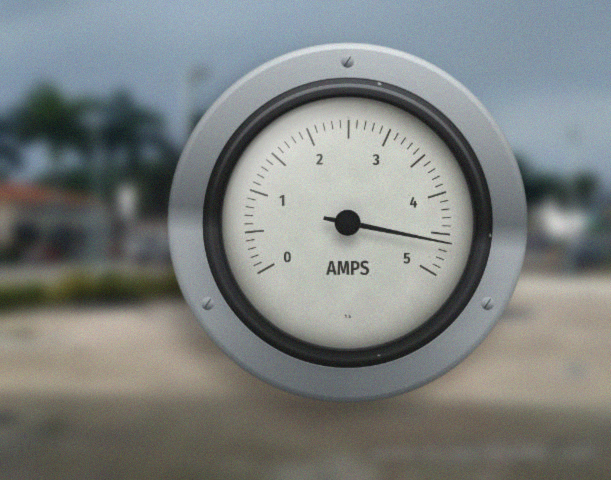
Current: 4.6A
